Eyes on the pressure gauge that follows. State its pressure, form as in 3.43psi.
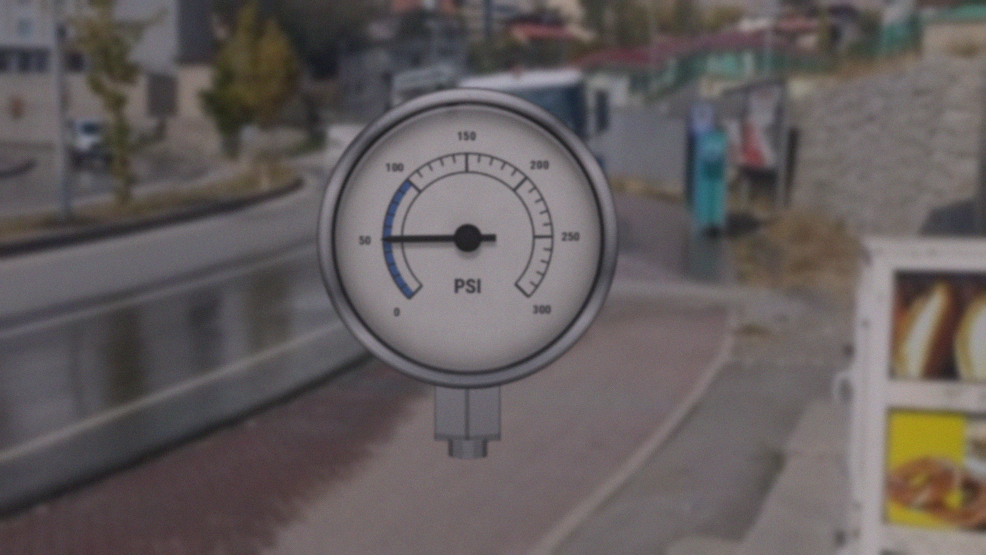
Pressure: 50psi
